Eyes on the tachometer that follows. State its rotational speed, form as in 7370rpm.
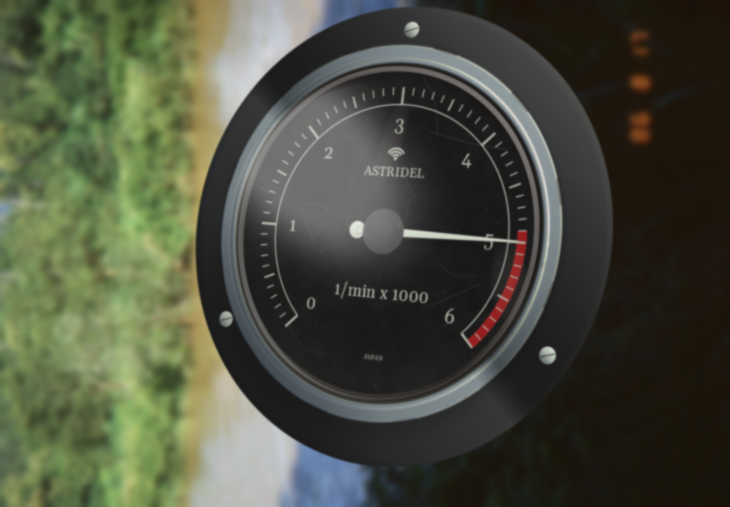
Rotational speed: 5000rpm
